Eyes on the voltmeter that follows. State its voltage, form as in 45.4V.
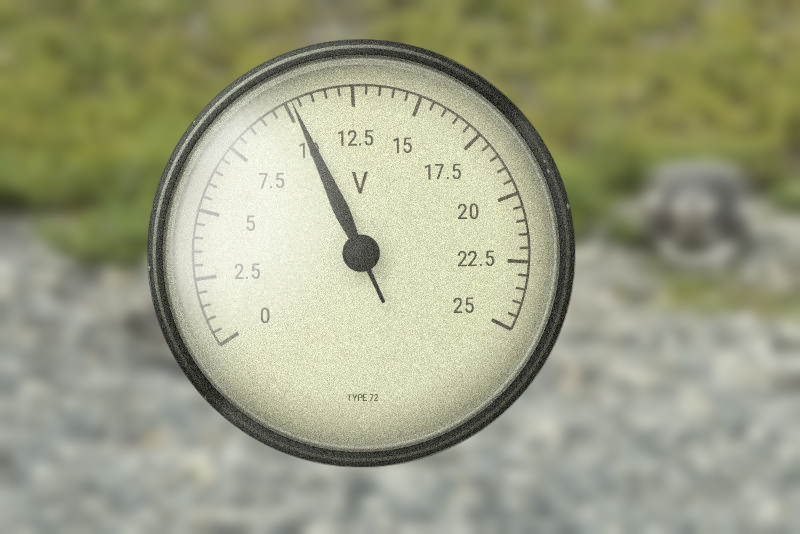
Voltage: 10.25V
